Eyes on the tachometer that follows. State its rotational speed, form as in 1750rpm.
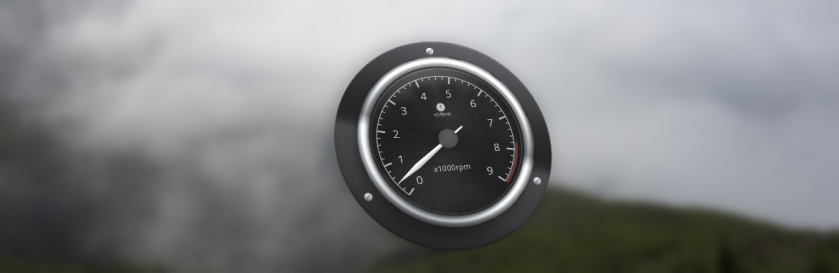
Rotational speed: 400rpm
